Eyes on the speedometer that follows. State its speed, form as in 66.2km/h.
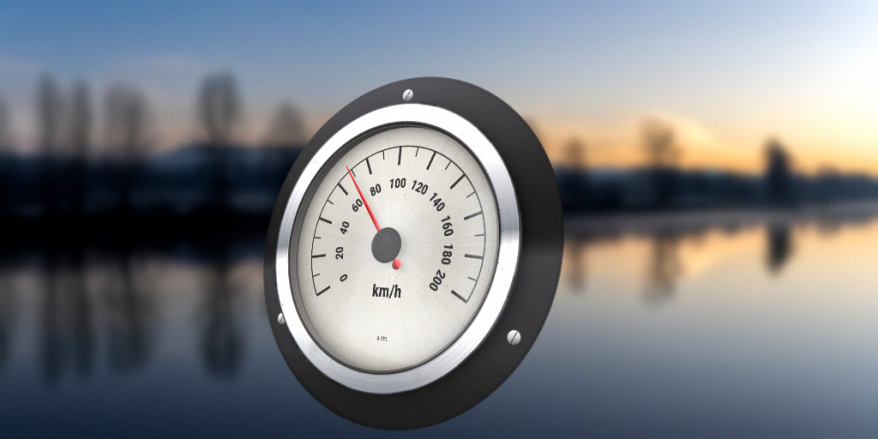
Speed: 70km/h
